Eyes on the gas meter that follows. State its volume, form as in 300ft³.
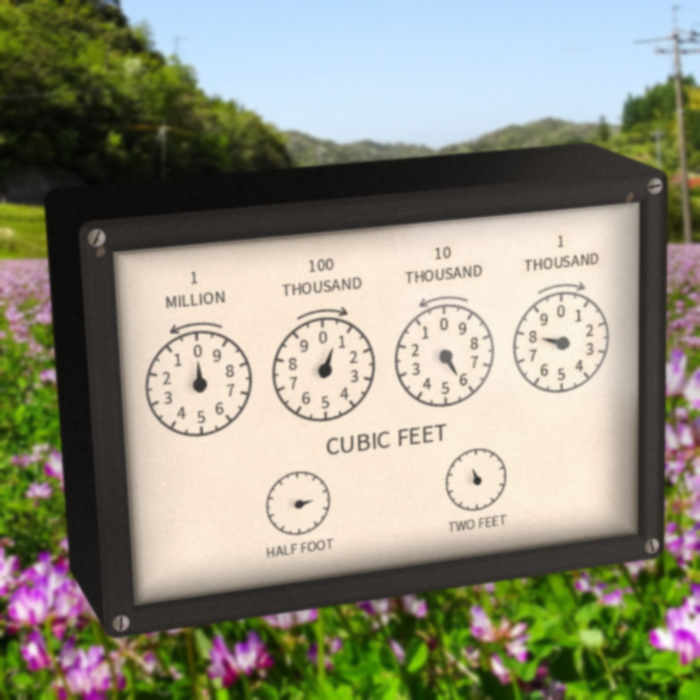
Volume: 5800ft³
